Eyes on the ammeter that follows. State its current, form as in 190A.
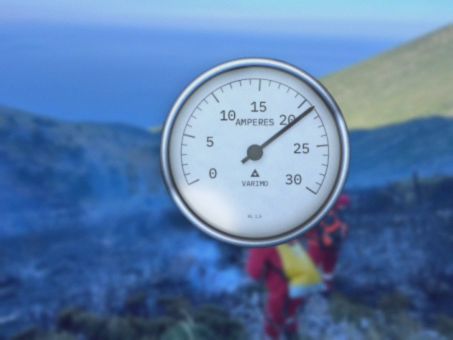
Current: 21A
